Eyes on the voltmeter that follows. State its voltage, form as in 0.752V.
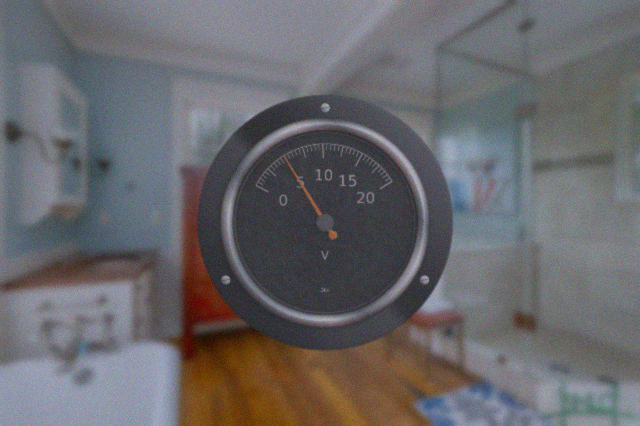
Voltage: 5V
